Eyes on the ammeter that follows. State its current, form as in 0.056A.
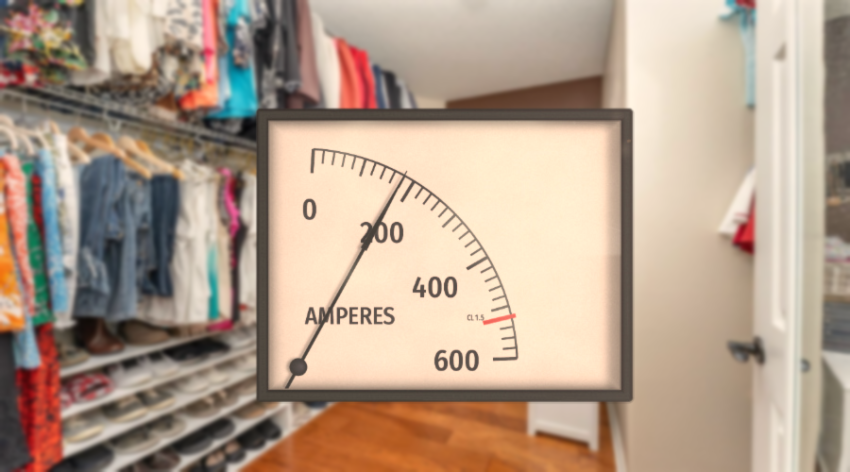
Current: 180A
